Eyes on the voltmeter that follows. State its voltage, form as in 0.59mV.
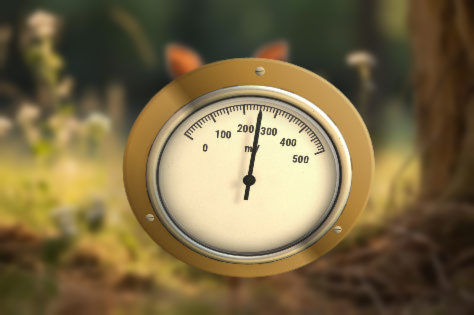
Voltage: 250mV
